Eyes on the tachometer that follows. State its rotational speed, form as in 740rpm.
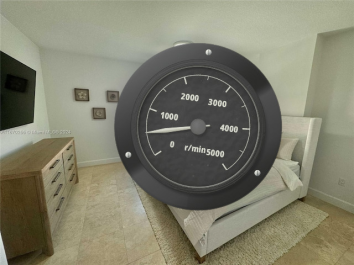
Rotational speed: 500rpm
